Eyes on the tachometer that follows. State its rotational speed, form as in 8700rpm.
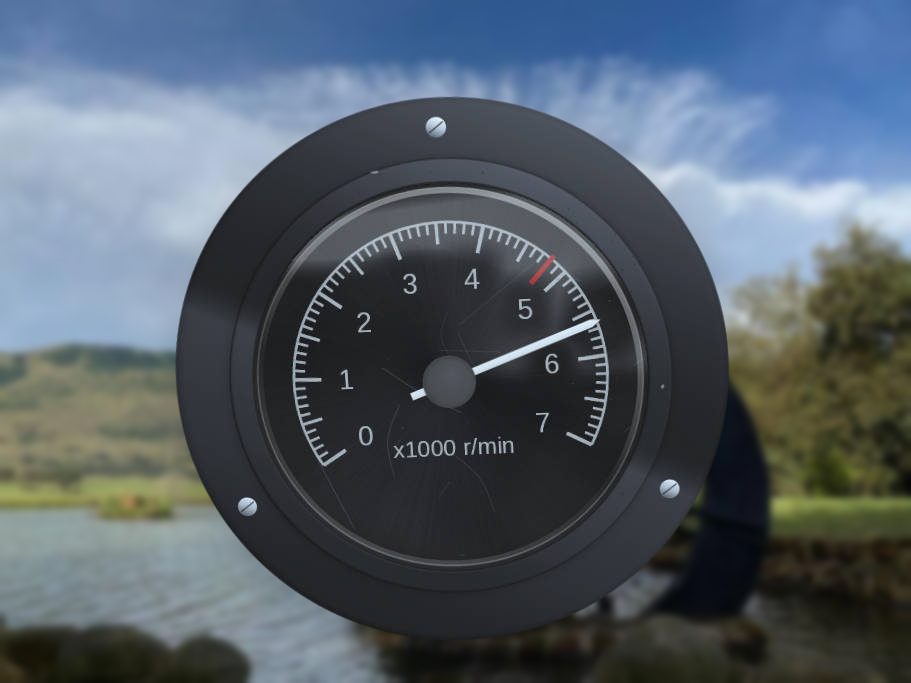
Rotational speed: 5600rpm
